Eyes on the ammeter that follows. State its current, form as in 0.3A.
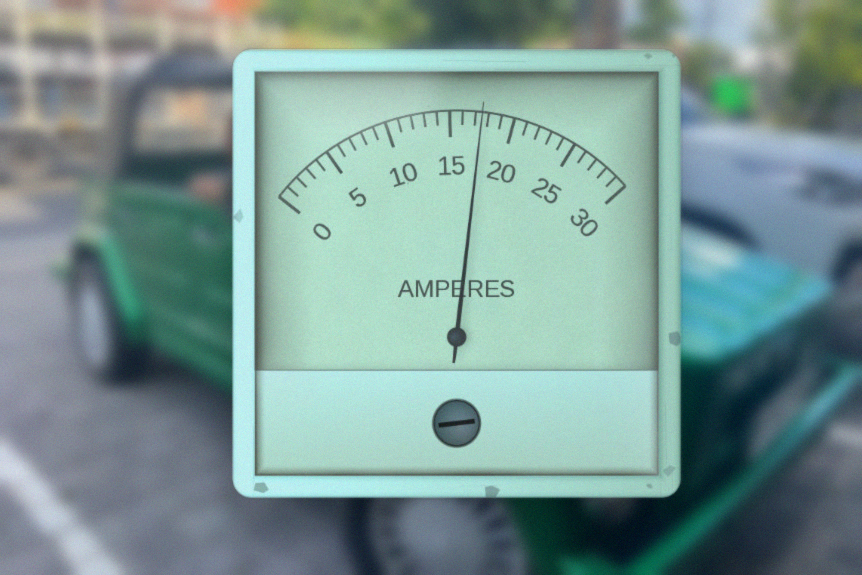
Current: 17.5A
